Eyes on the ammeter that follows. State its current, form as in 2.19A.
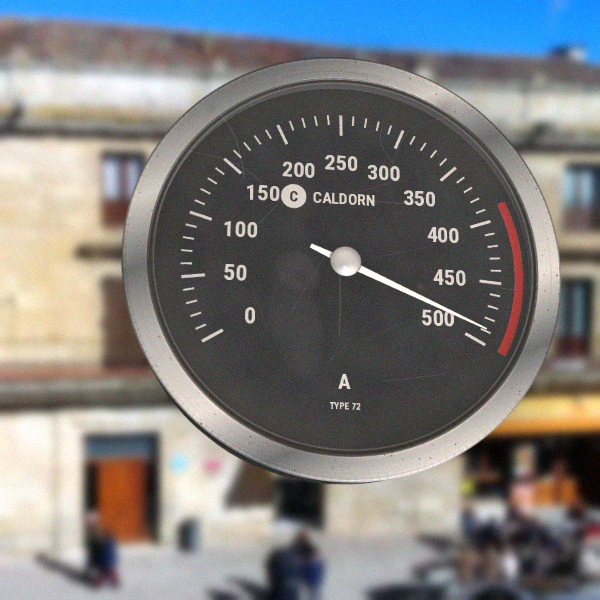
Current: 490A
